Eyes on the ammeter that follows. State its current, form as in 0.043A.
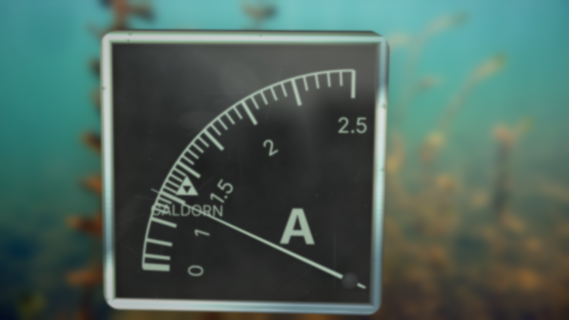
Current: 1.25A
